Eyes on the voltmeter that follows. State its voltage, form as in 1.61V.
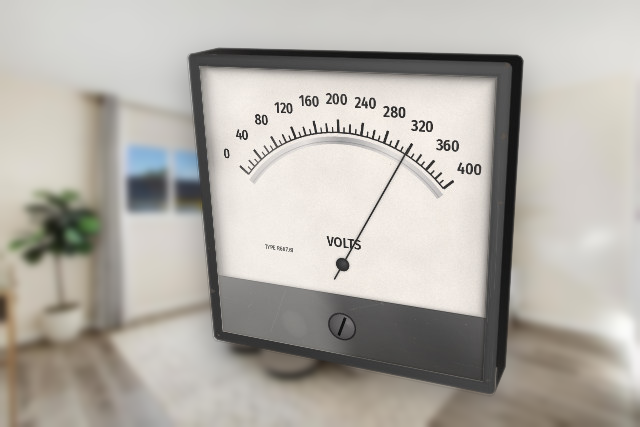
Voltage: 320V
